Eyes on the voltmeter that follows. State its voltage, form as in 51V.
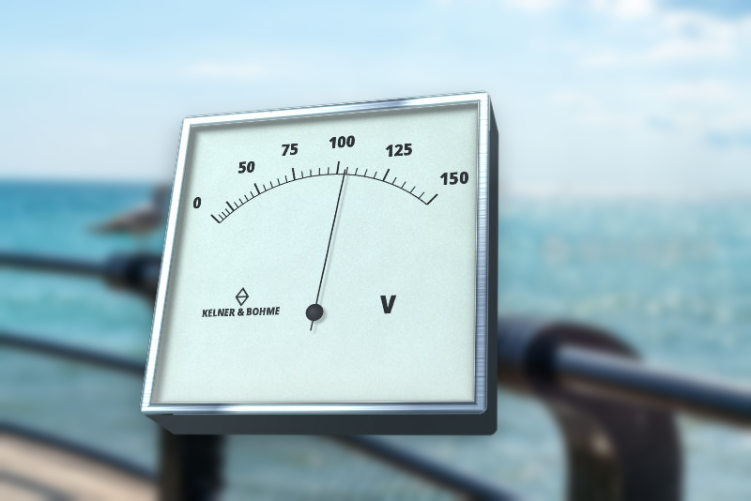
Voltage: 105V
